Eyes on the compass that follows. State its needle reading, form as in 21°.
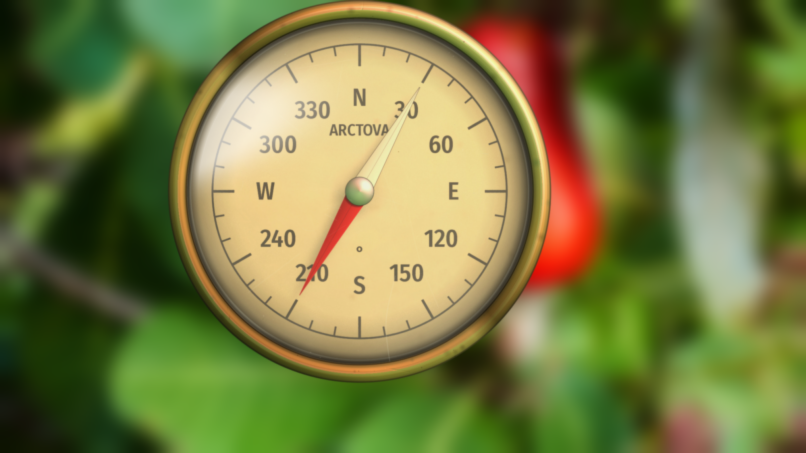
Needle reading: 210°
